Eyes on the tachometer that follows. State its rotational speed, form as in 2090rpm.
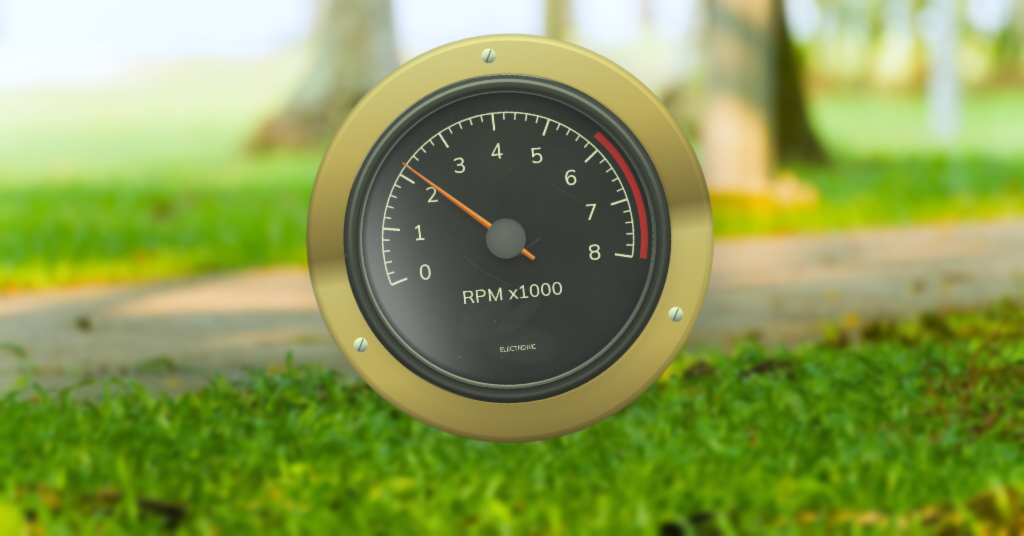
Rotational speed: 2200rpm
